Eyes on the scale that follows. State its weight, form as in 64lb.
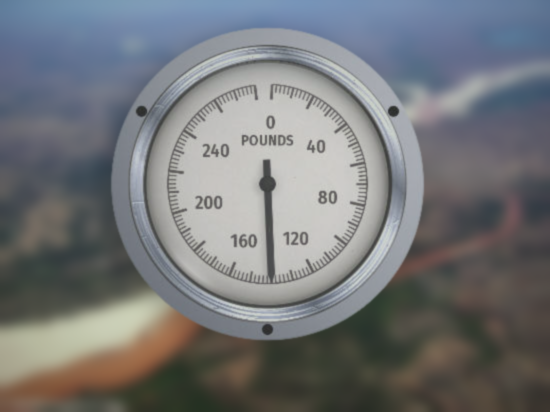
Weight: 140lb
